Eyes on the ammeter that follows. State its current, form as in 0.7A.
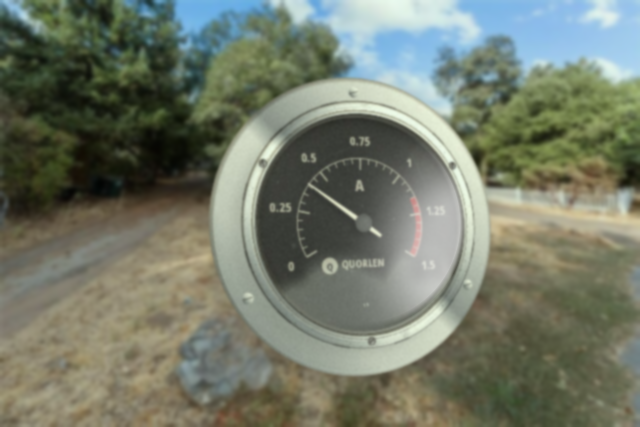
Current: 0.4A
